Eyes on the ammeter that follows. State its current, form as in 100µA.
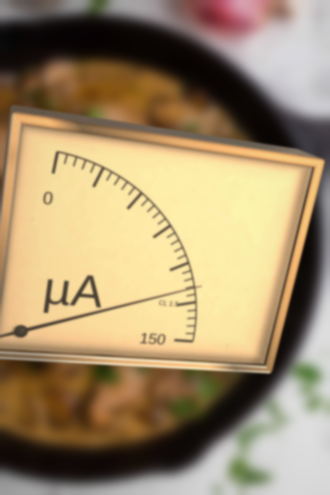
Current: 115µA
